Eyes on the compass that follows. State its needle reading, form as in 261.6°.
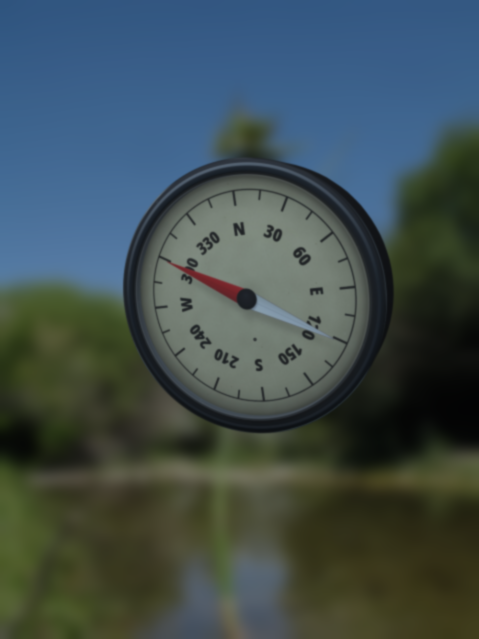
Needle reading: 300°
